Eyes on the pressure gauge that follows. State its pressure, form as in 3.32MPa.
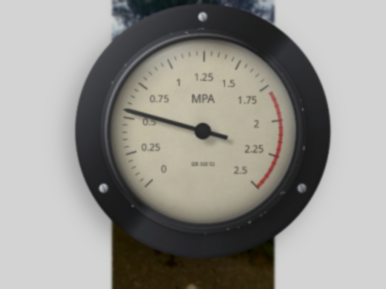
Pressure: 0.55MPa
